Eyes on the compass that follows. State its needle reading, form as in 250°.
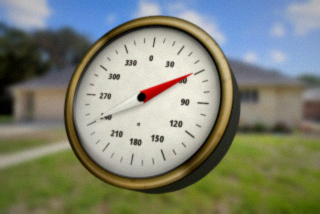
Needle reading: 60°
